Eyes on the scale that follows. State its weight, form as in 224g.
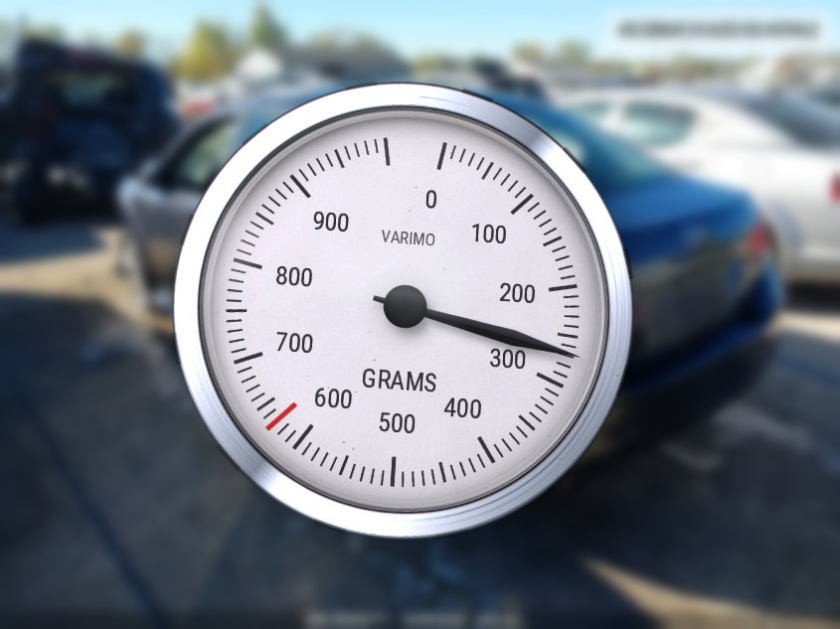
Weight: 270g
